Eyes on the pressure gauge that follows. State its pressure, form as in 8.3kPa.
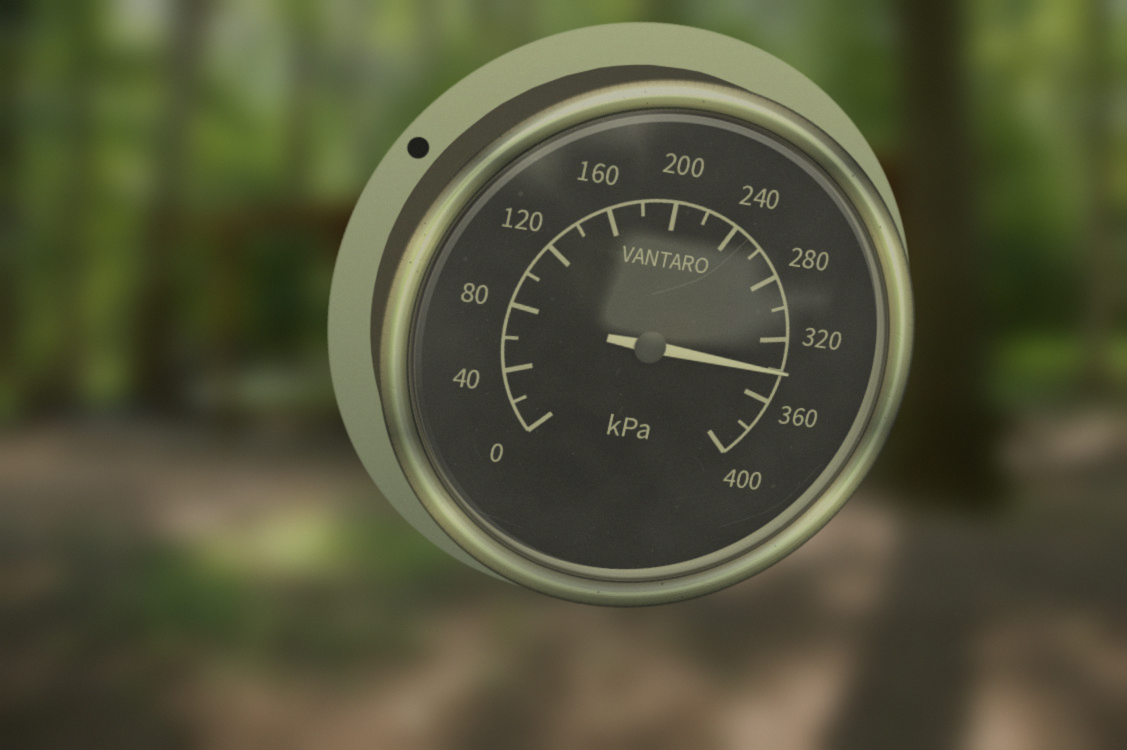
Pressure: 340kPa
